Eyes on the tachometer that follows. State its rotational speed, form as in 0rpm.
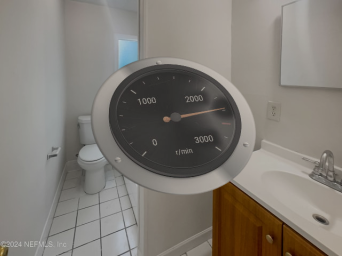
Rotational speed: 2400rpm
